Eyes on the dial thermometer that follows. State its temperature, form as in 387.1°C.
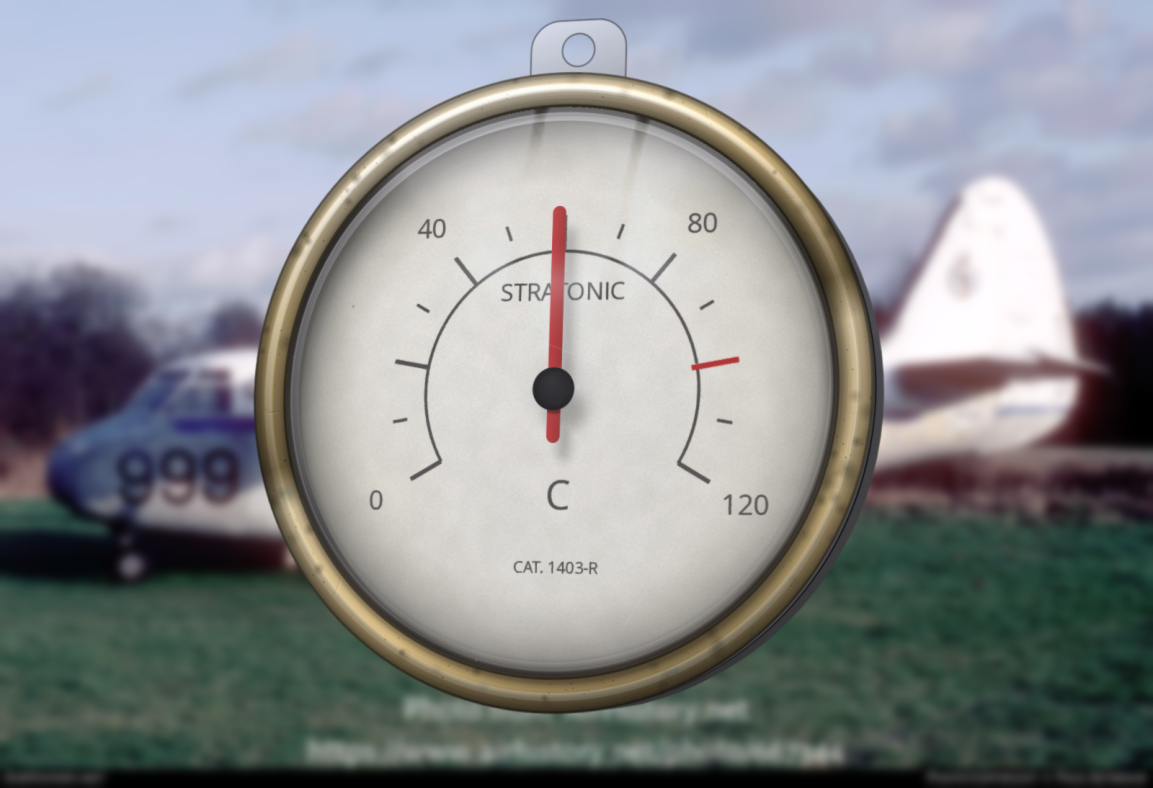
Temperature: 60°C
